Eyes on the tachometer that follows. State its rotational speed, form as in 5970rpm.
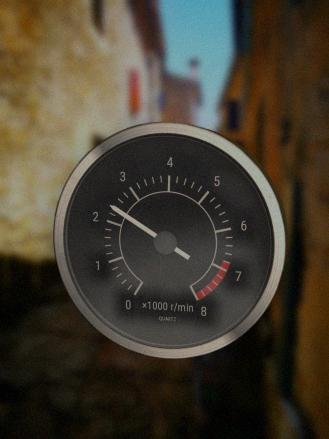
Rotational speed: 2400rpm
